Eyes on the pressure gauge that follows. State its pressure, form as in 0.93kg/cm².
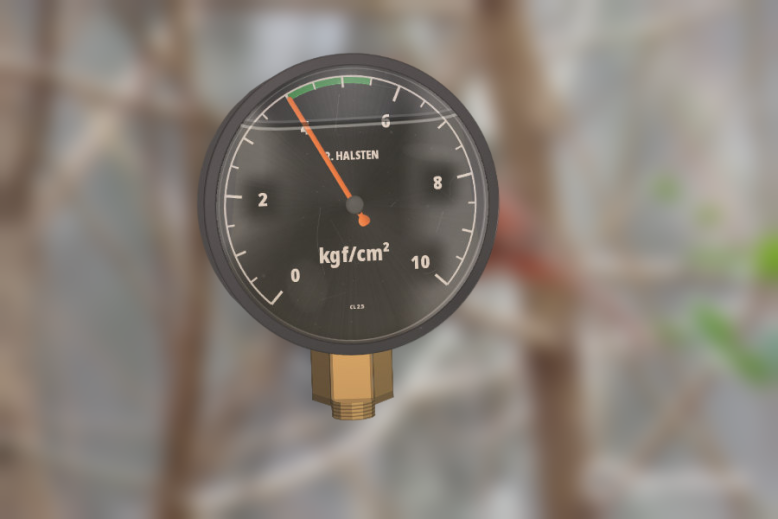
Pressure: 4kg/cm²
